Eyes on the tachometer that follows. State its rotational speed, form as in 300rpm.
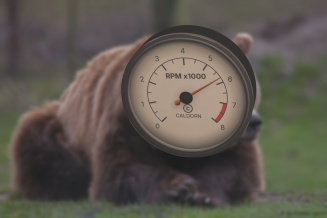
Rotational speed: 5750rpm
